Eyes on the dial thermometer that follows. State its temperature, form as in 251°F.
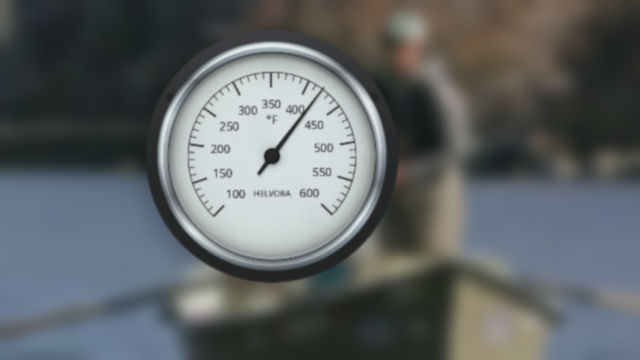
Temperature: 420°F
